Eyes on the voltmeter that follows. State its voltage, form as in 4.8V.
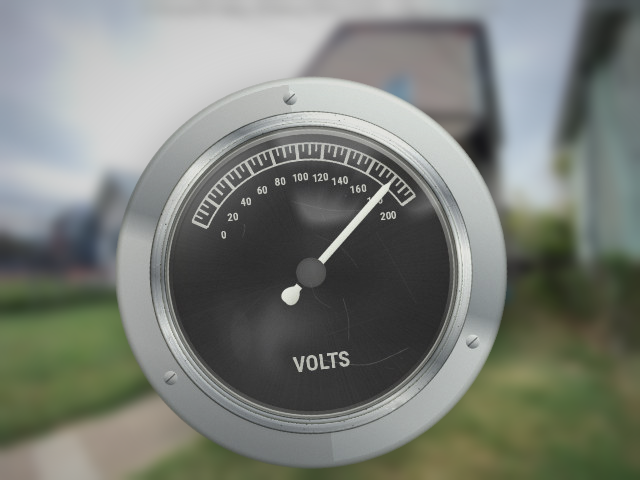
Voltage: 180V
